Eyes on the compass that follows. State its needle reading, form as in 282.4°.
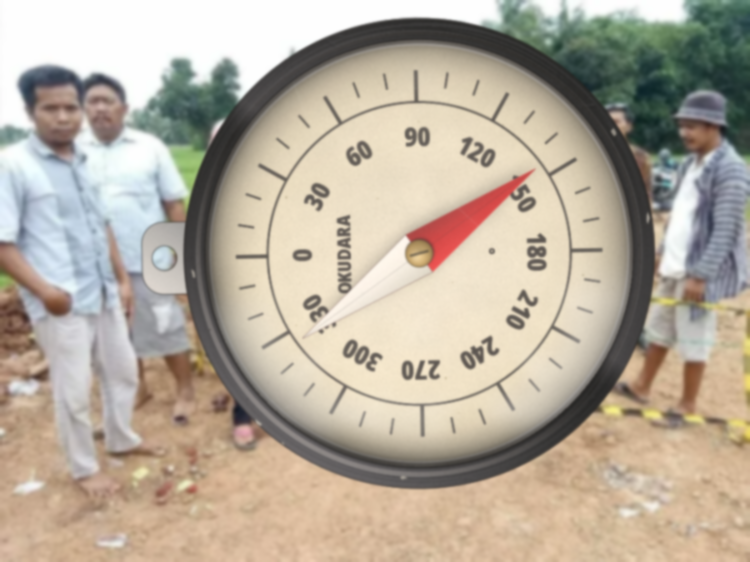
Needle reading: 145°
